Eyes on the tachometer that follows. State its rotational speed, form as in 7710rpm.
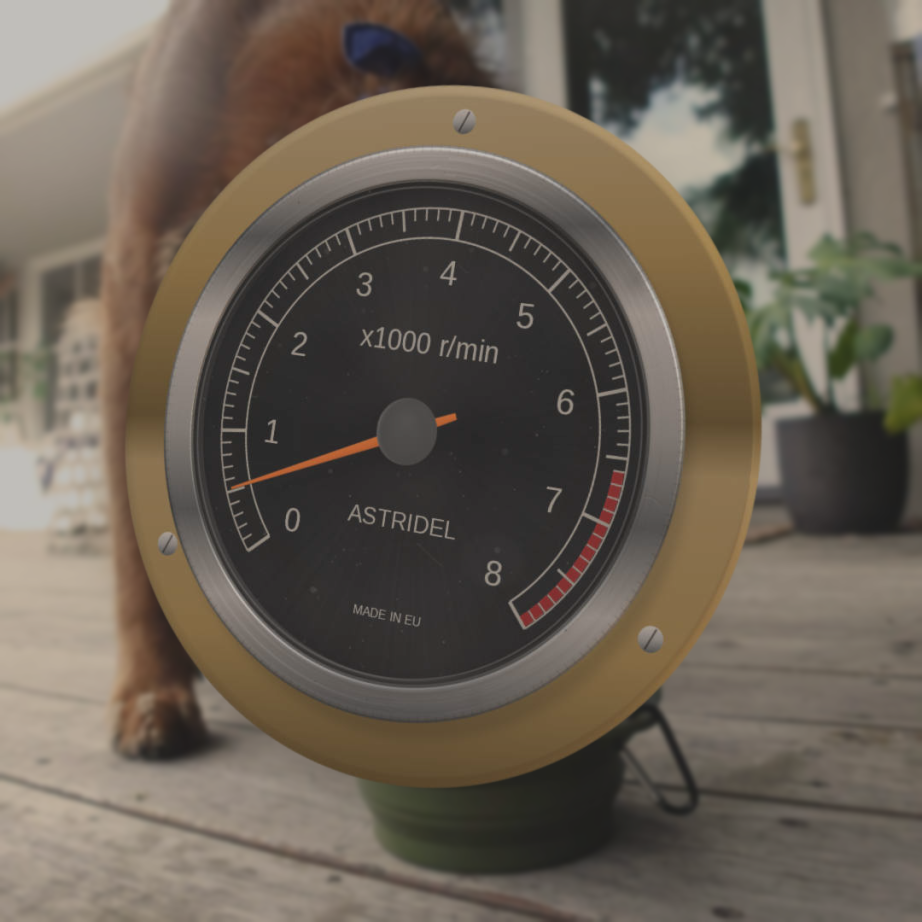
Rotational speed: 500rpm
